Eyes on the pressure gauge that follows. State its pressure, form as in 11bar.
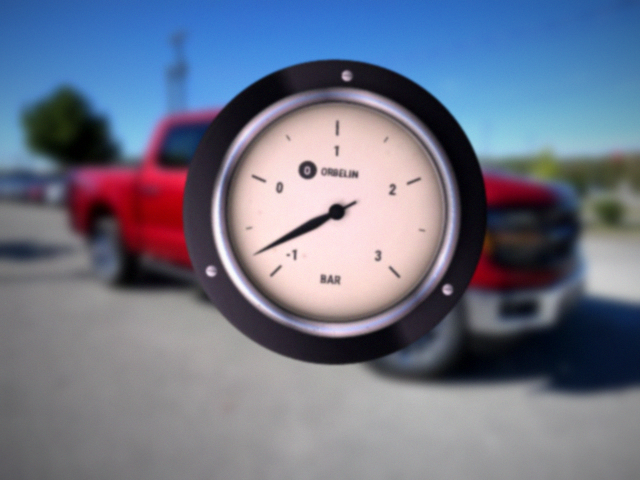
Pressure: -0.75bar
